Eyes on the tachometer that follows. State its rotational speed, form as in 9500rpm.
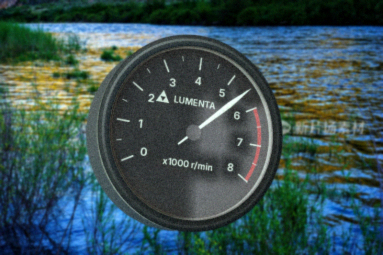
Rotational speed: 5500rpm
